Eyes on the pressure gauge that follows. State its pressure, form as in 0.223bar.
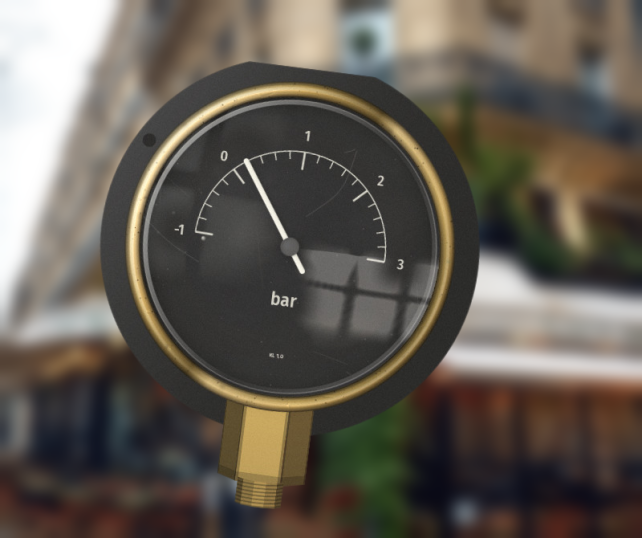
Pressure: 0.2bar
